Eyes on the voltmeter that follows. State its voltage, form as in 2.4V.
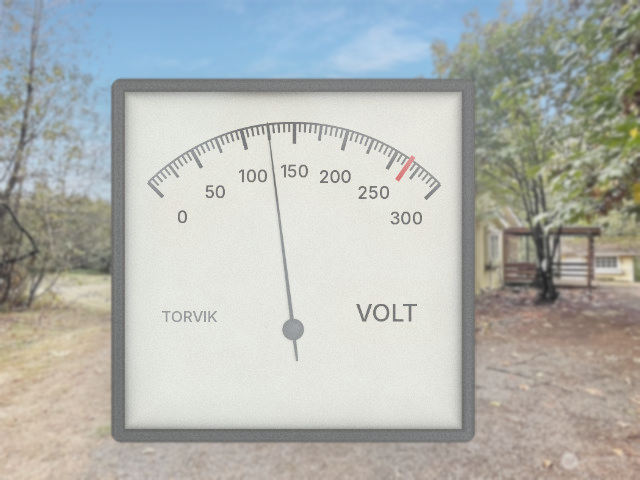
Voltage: 125V
